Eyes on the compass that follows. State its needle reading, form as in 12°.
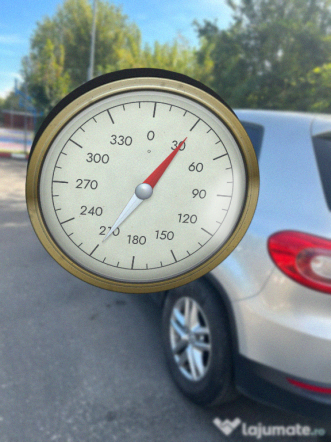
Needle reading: 30°
